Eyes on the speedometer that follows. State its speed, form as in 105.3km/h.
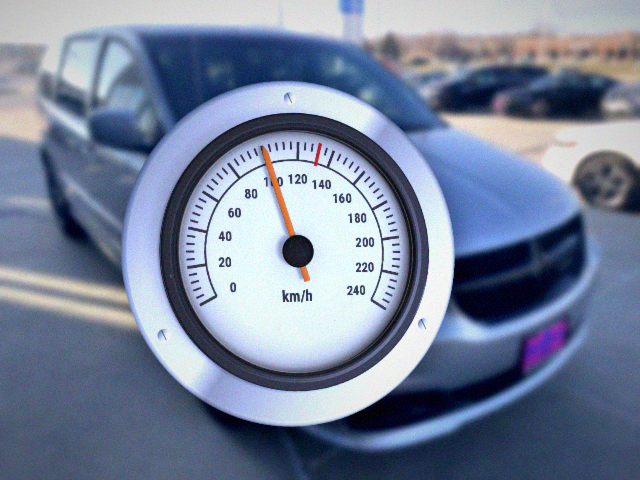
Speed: 100km/h
